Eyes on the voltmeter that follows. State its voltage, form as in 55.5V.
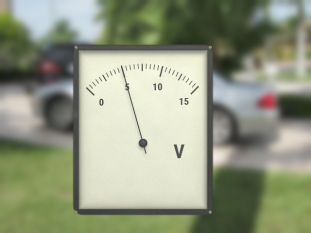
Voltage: 5V
